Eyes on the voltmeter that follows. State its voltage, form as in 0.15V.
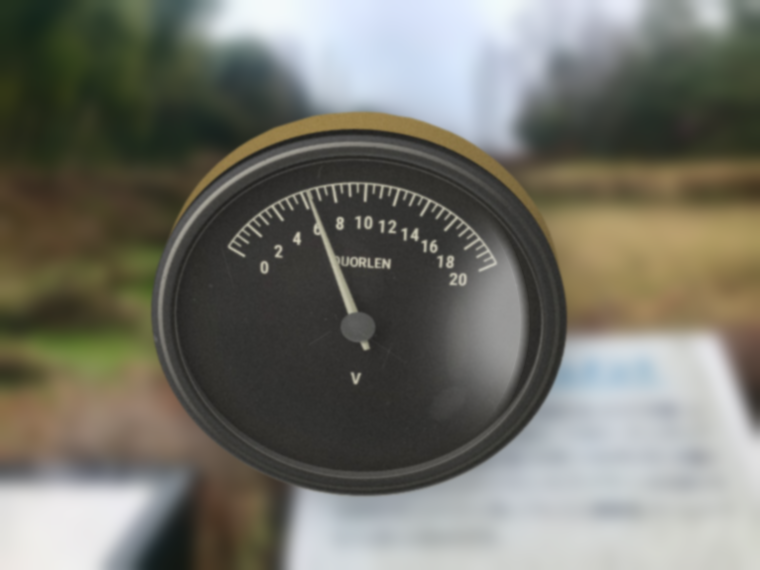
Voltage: 6.5V
